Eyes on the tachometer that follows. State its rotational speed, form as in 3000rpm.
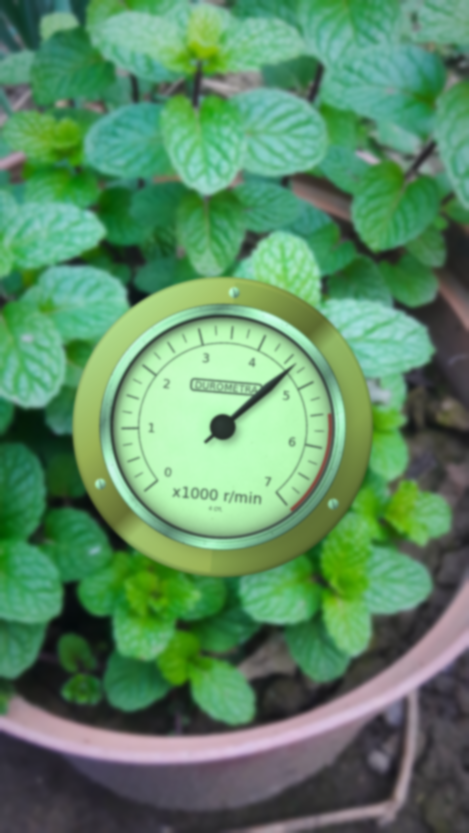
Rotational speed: 4625rpm
